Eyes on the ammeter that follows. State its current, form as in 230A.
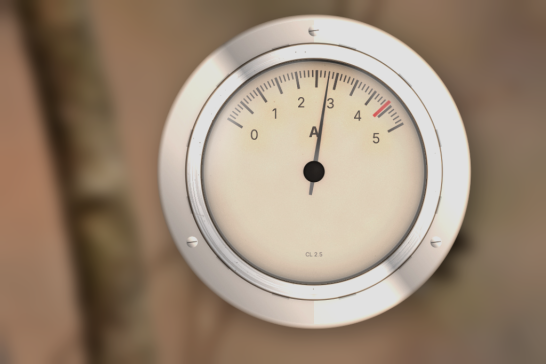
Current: 2.8A
